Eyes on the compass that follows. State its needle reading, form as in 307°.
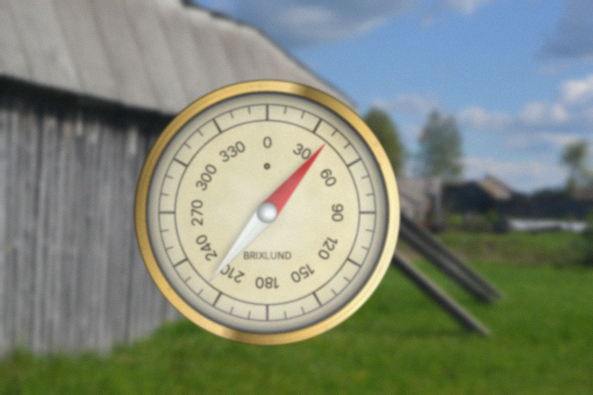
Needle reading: 40°
